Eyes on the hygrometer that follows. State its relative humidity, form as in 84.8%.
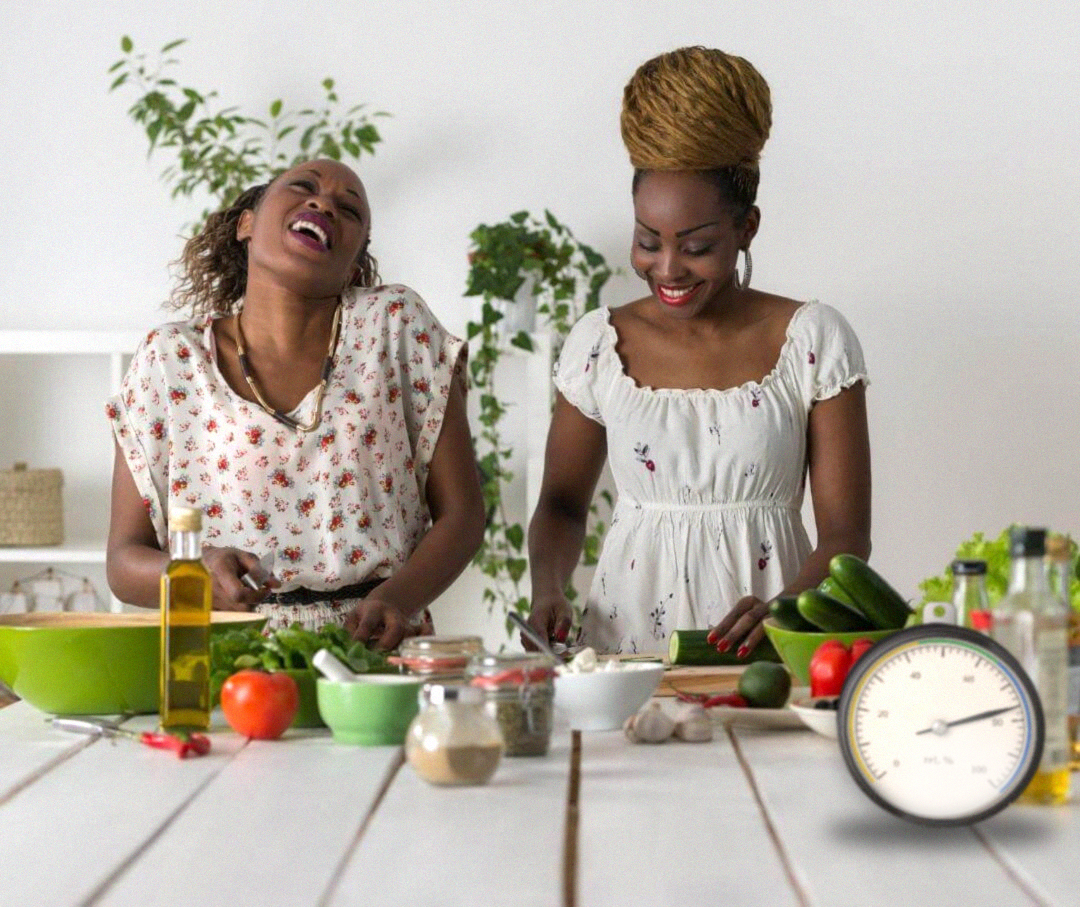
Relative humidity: 76%
